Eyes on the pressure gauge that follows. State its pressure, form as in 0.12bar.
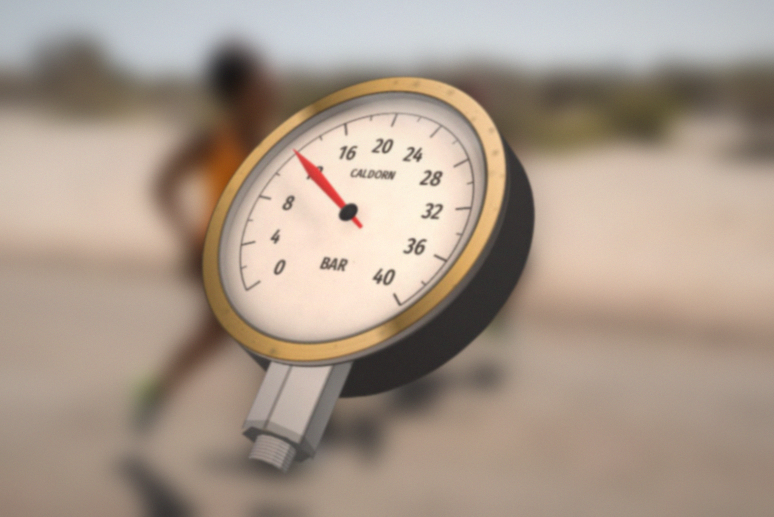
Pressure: 12bar
